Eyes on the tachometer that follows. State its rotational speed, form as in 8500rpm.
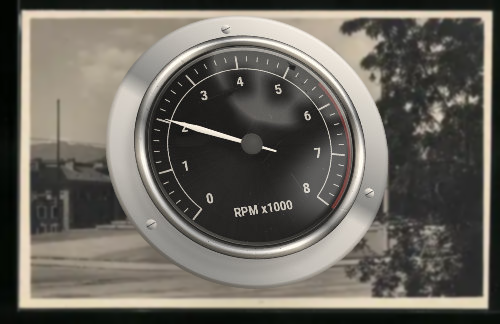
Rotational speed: 2000rpm
